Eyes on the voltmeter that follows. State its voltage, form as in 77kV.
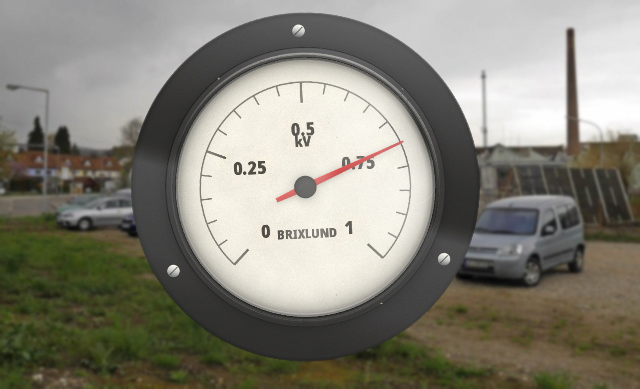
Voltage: 0.75kV
